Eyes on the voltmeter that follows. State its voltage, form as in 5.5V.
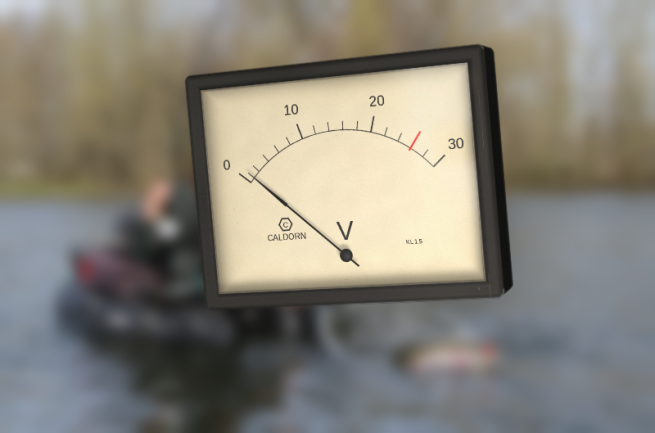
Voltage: 1V
